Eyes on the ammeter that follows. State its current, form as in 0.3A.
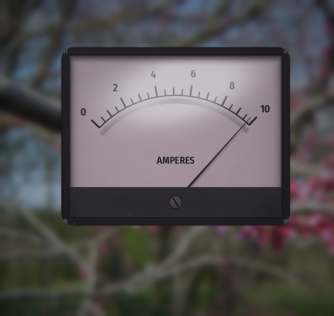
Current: 9.75A
